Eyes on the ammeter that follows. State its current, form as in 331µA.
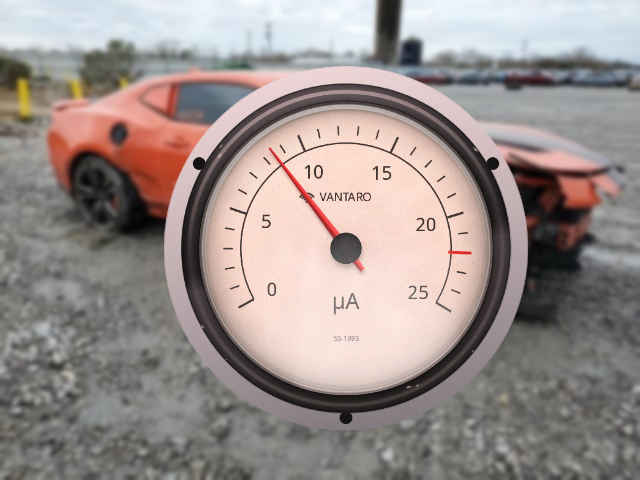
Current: 8.5µA
